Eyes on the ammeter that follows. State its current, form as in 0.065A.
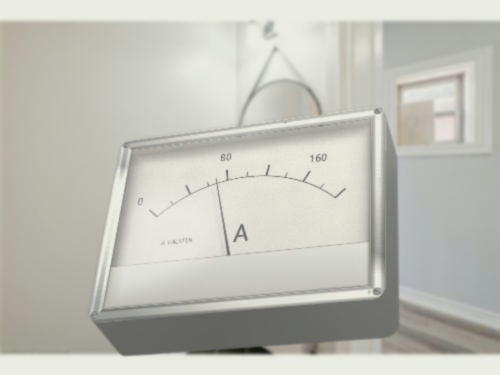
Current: 70A
